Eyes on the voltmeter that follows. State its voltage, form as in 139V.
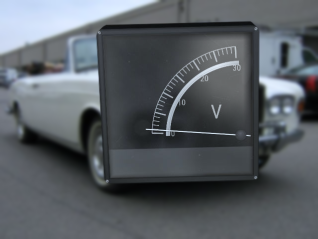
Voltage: 1V
